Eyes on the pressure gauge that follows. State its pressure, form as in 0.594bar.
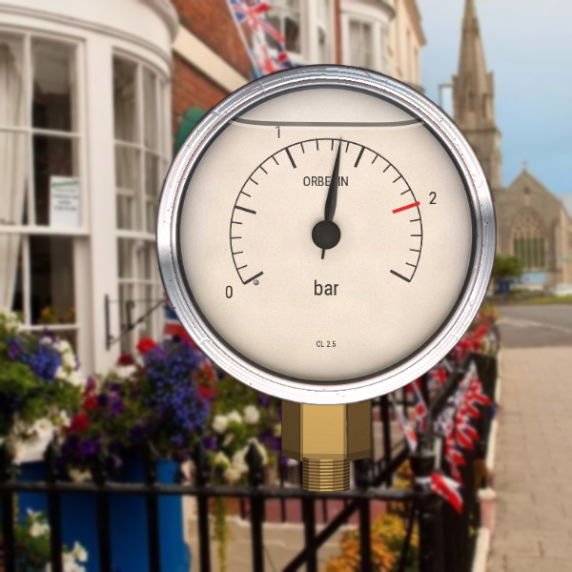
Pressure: 1.35bar
